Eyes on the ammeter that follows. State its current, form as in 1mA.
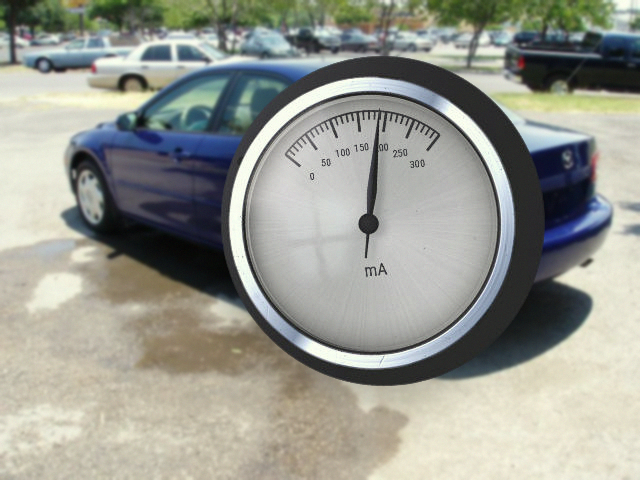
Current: 190mA
